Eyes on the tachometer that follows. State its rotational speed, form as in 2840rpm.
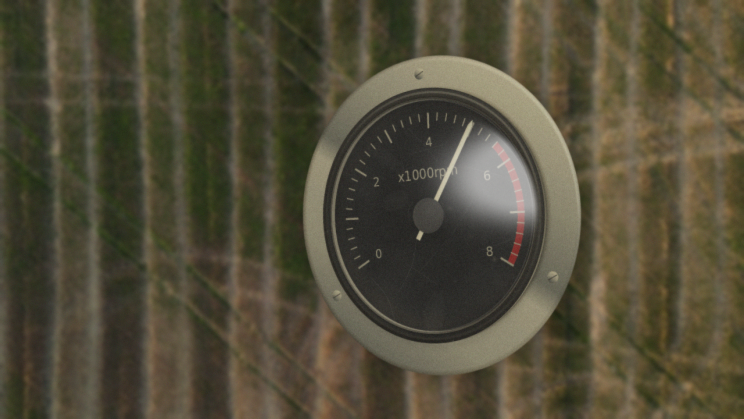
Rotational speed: 5000rpm
